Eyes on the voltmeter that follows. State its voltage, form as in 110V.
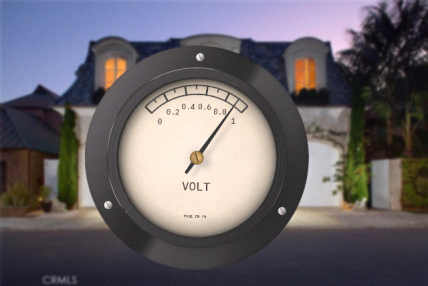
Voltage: 0.9V
